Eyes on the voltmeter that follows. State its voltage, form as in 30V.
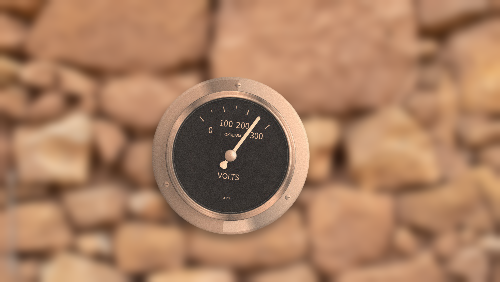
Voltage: 250V
